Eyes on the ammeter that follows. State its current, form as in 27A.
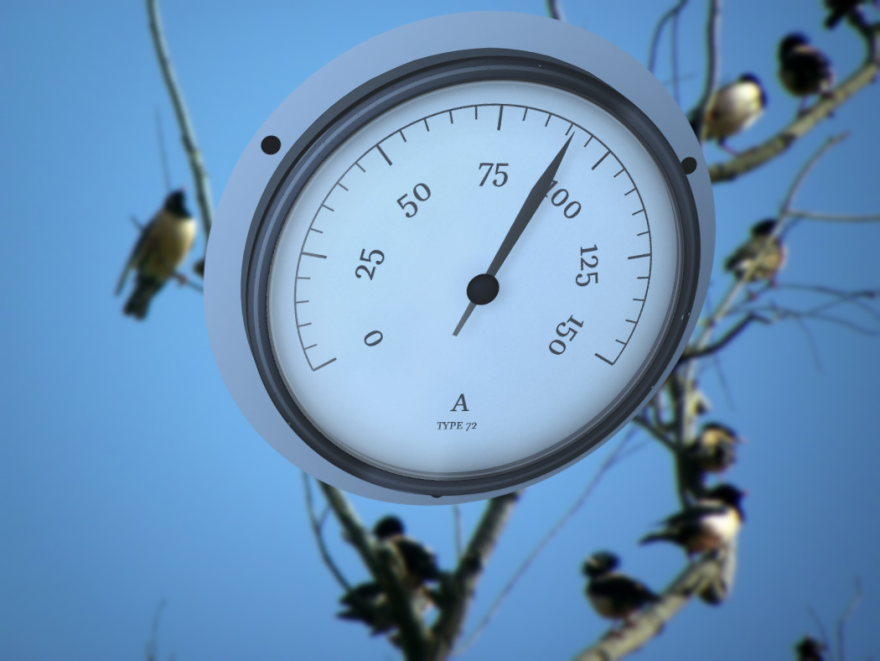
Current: 90A
